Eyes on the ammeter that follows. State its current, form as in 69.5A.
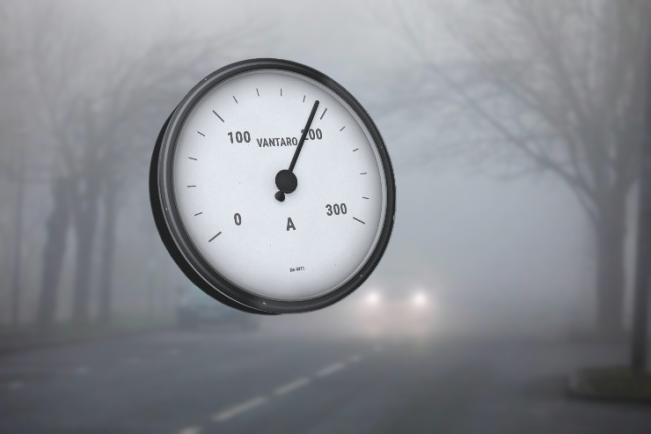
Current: 190A
